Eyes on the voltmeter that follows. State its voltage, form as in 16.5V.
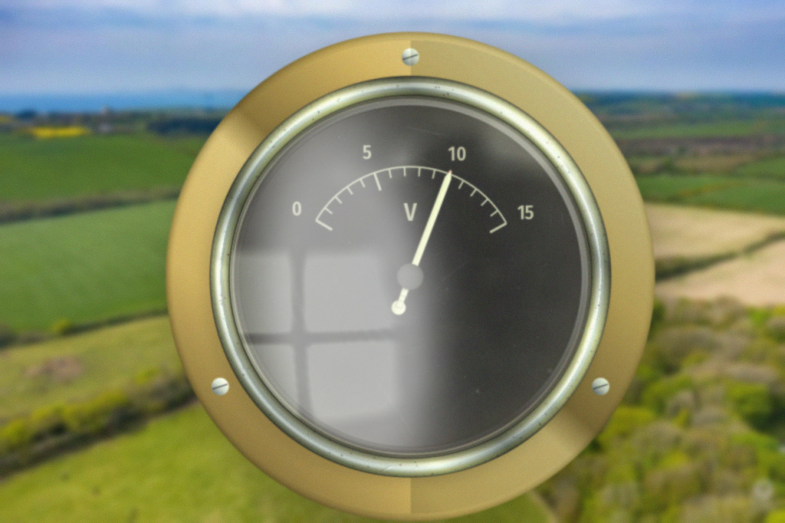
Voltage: 10V
